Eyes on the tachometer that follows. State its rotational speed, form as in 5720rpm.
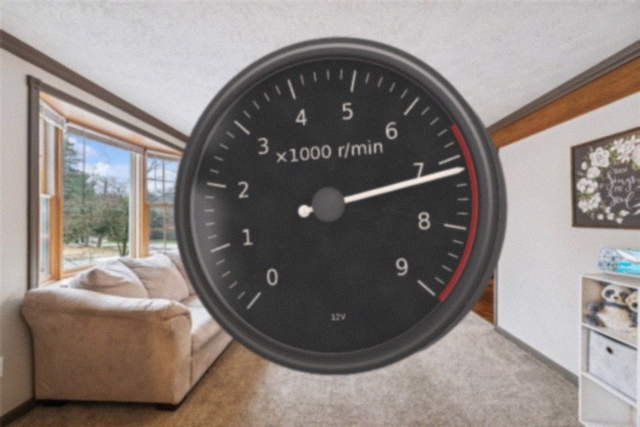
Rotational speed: 7200rpm
